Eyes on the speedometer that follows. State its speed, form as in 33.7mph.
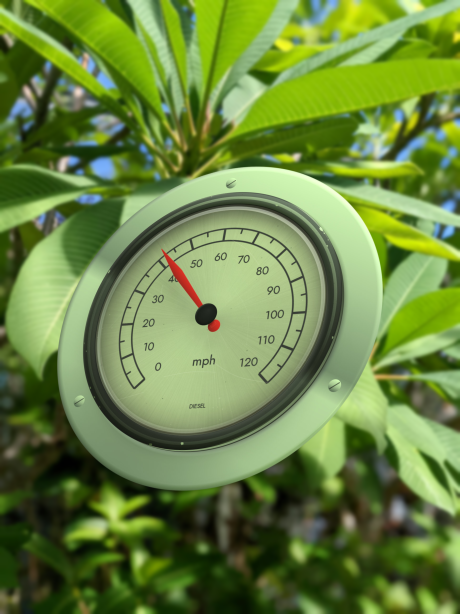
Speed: 42.5mph
